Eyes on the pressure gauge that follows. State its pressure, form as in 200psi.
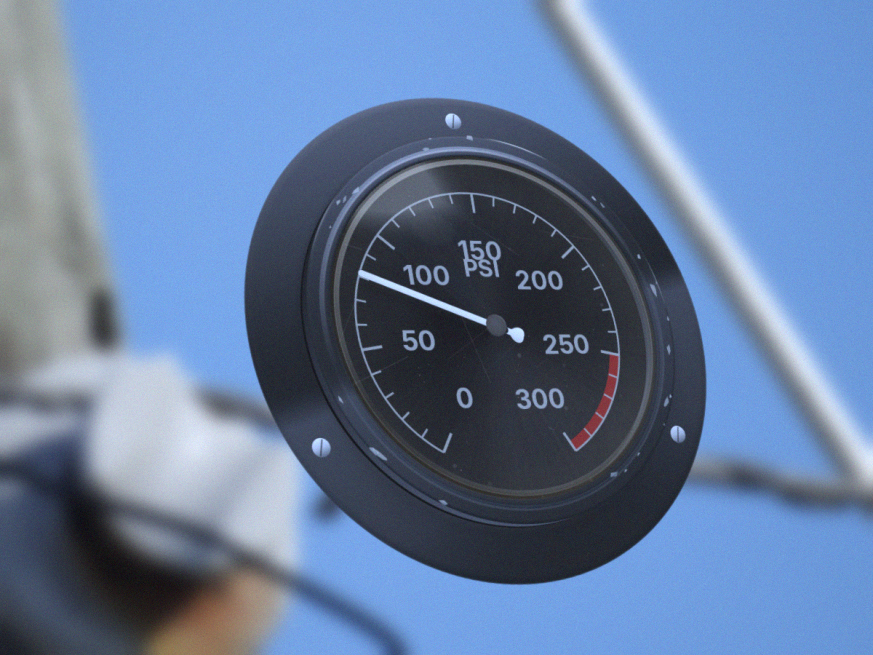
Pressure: 80psi
